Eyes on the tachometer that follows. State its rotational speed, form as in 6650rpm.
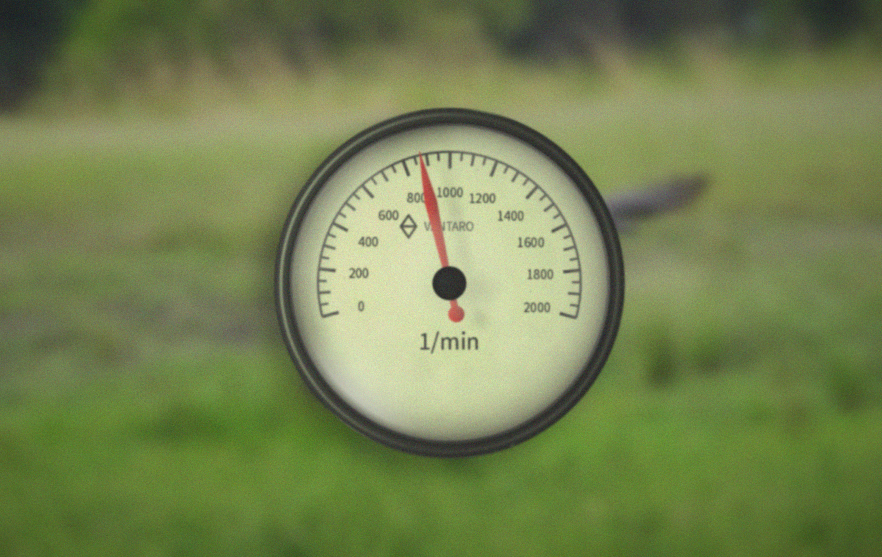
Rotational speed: 875rpm
